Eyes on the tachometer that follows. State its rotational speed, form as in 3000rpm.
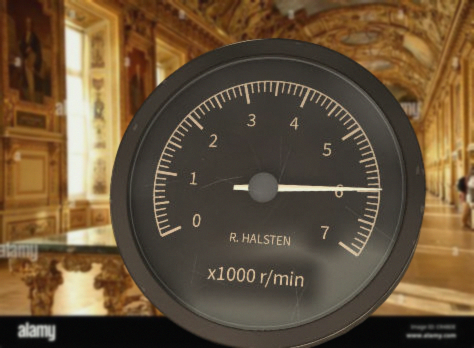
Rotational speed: 6000rpm
